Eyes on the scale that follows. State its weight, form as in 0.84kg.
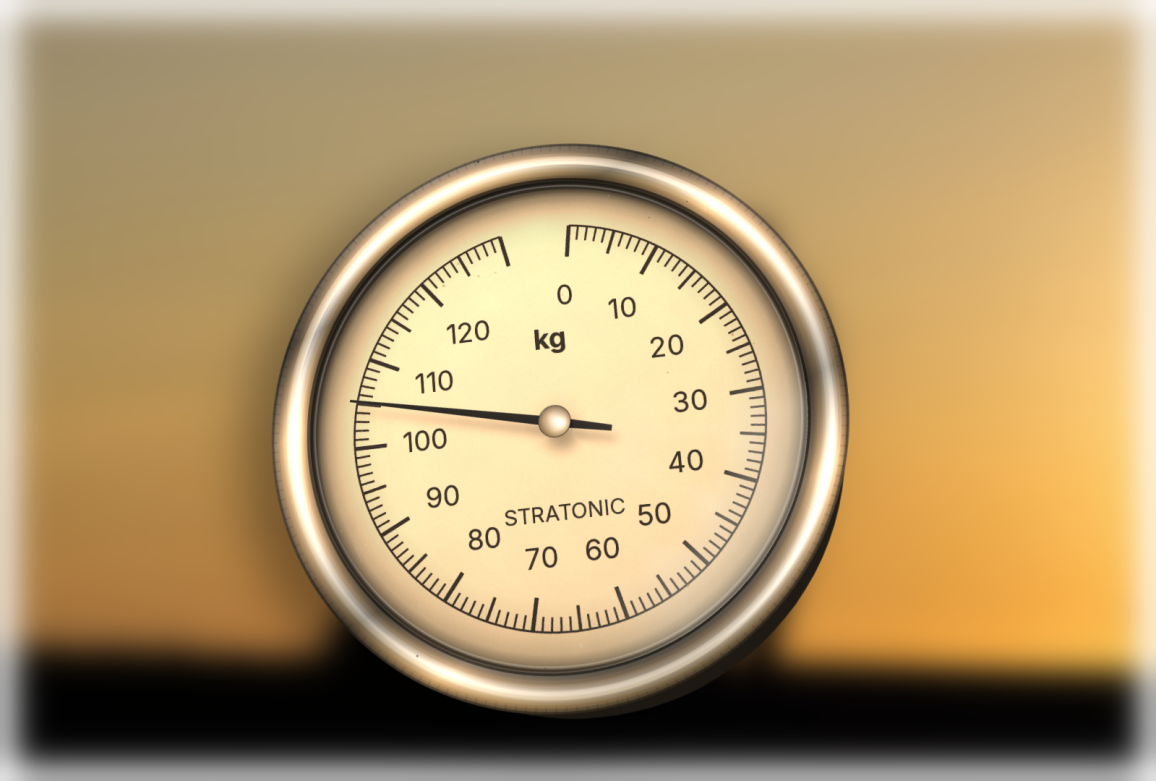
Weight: 105kg
